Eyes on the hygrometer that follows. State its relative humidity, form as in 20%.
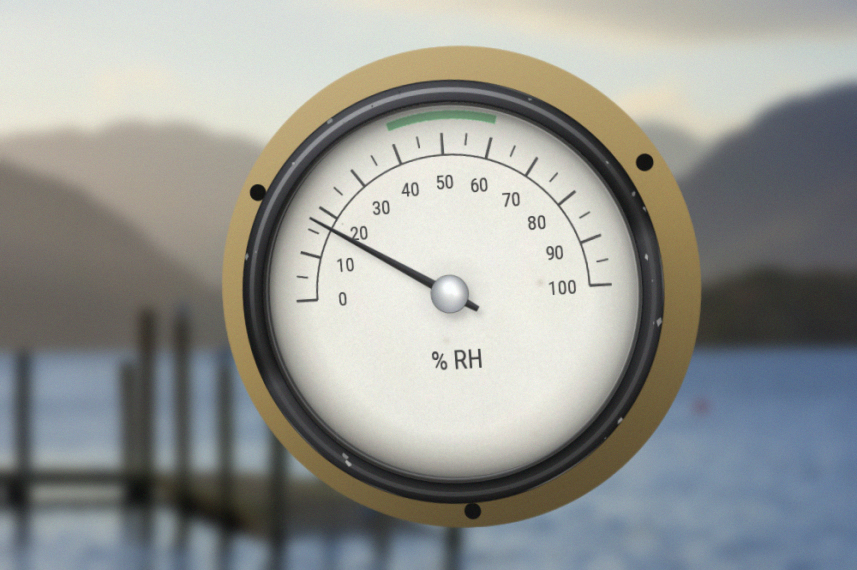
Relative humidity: 17.5%
